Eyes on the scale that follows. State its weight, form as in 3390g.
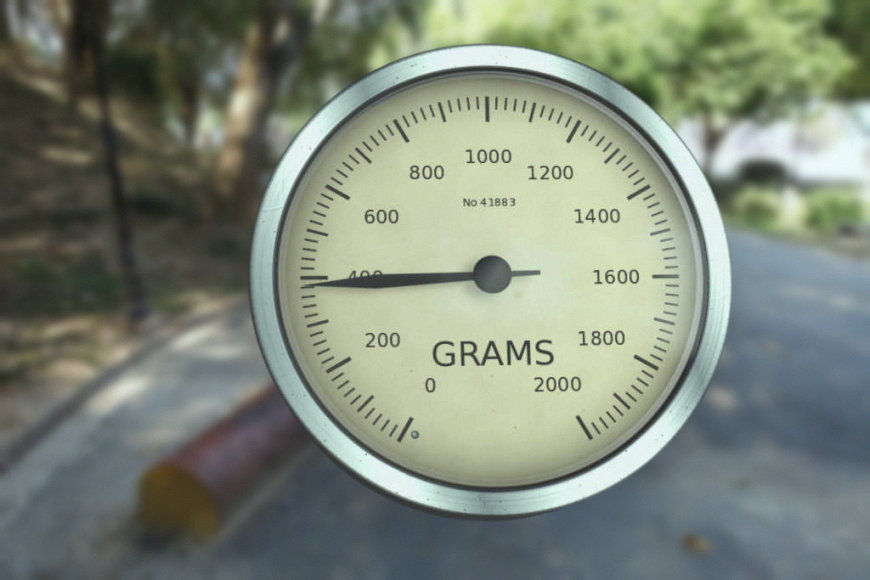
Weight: 380g
